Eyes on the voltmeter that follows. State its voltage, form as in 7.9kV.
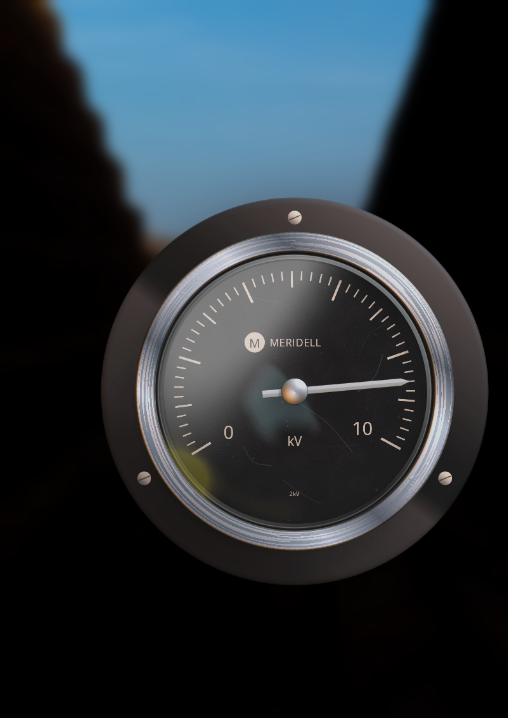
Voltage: 8.6kV
